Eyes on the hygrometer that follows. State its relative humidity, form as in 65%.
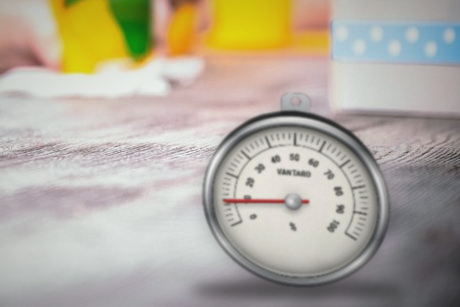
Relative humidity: 10%
